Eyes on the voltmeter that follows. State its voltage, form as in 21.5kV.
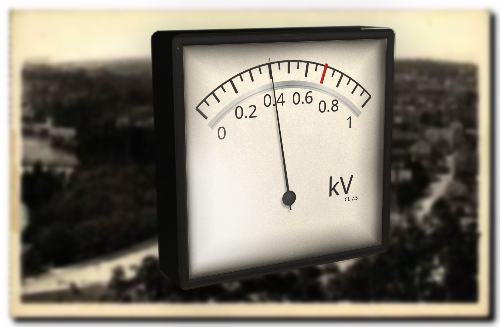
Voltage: 0.4kV
